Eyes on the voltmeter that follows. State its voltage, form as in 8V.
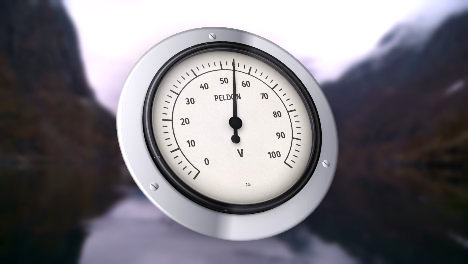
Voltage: 54V
